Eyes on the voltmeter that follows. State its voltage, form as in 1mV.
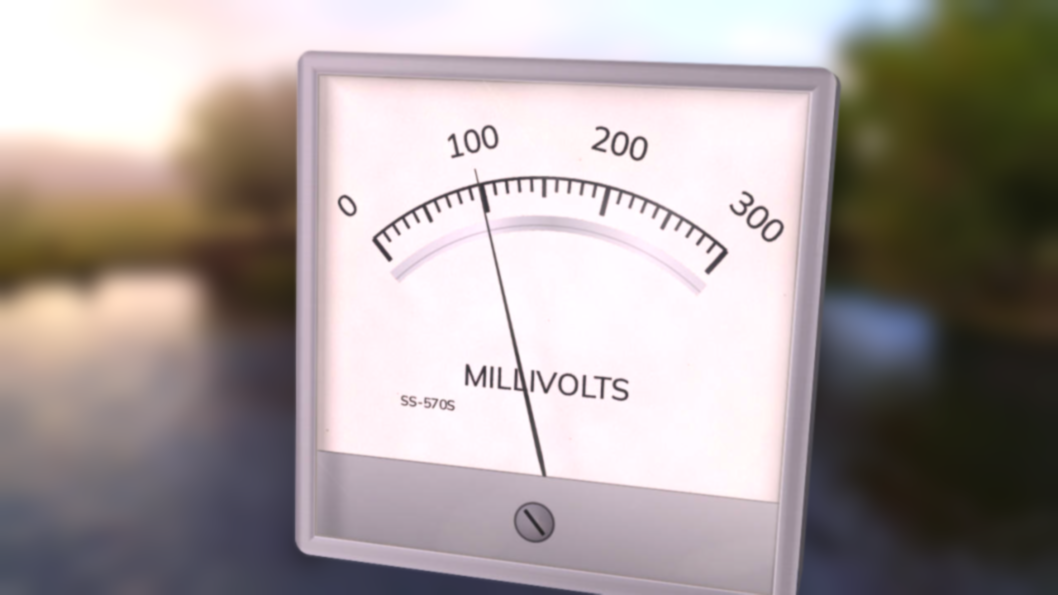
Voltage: 100mV
